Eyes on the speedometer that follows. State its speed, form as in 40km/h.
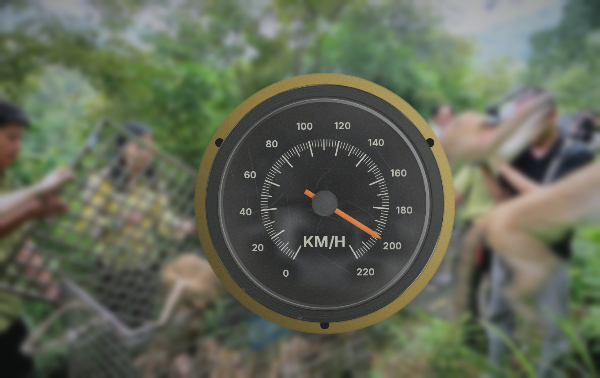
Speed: 200km/h
